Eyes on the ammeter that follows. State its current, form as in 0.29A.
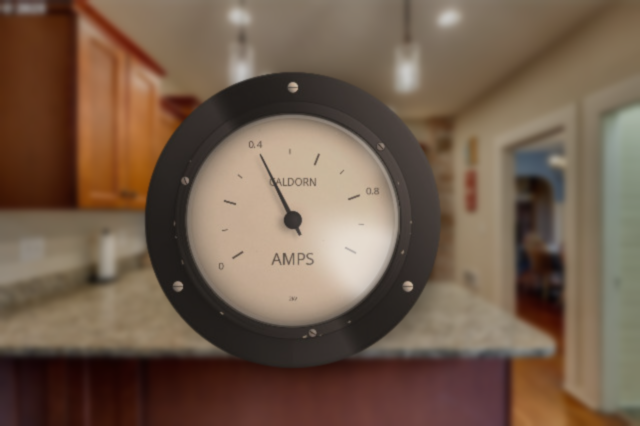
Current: 0.4A
